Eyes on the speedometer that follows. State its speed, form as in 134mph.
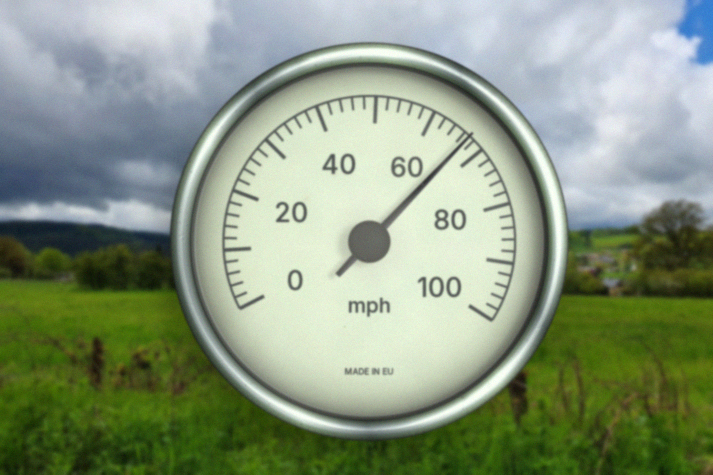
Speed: 67mph
